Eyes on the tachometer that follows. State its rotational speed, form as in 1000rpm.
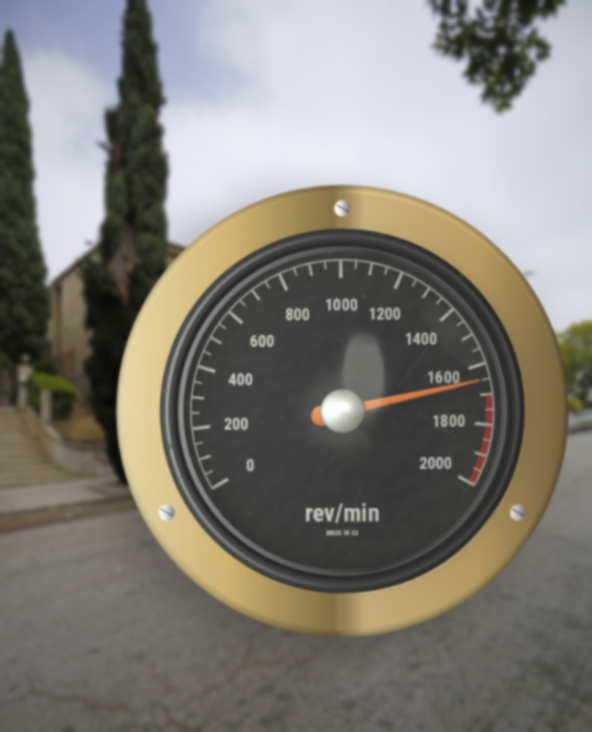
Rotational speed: 1650rpm
